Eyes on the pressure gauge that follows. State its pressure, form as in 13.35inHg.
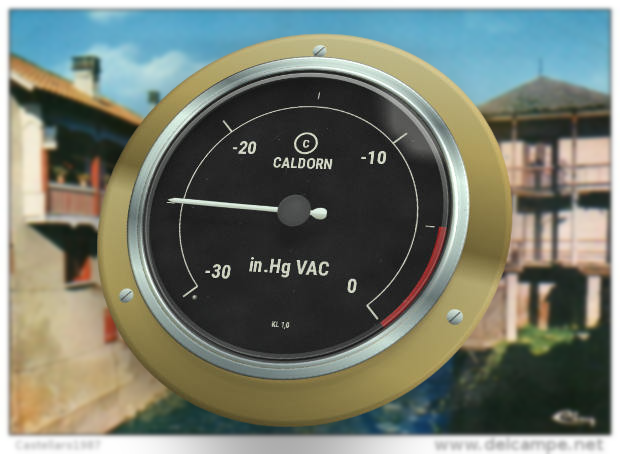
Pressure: -25inHg
